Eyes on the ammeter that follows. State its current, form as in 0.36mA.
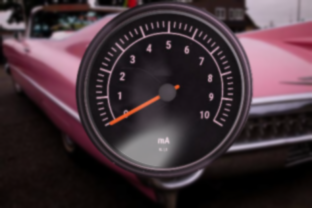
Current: 0mA
